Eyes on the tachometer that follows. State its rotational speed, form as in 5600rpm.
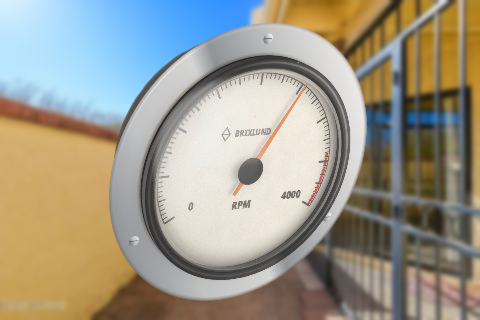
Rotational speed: 2500rpm
